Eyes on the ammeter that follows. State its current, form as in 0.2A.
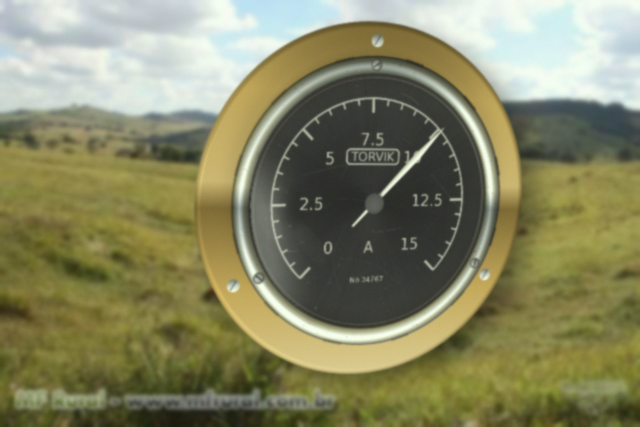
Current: 10A
